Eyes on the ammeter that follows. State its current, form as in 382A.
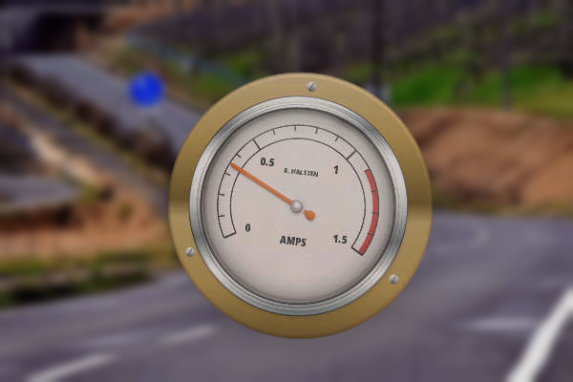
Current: 0.35A
